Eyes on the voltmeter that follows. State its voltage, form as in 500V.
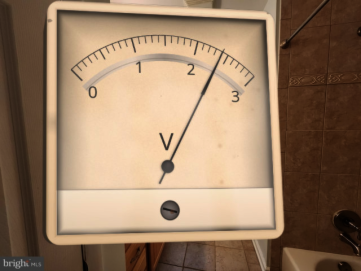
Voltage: 2.4V
